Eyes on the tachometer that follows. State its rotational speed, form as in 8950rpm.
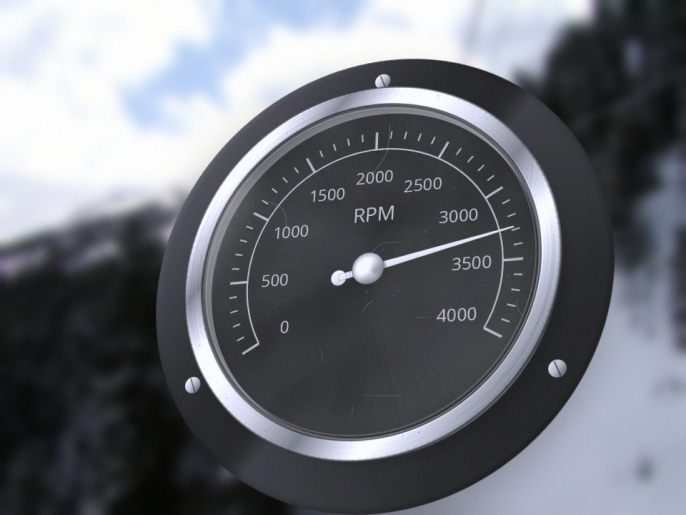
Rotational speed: 3300rpm
